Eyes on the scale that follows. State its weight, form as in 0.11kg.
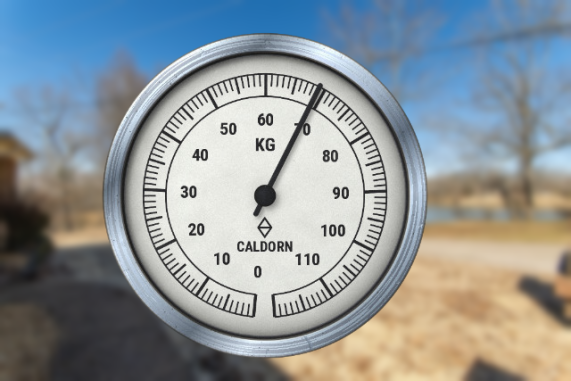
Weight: 69kg
